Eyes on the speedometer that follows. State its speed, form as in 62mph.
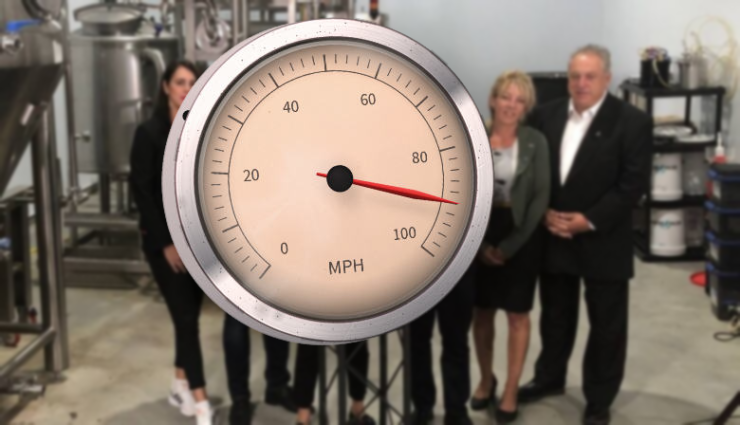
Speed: 90mph
